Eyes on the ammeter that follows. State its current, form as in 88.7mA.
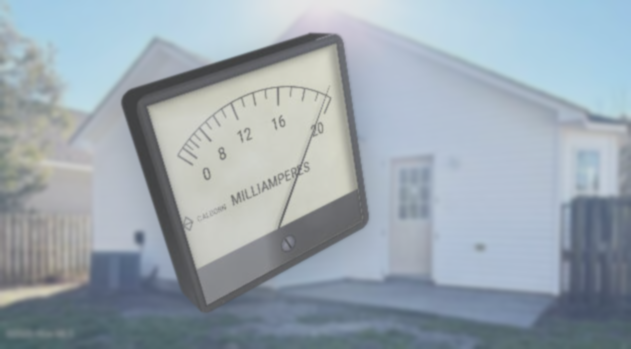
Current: 19.5mA
